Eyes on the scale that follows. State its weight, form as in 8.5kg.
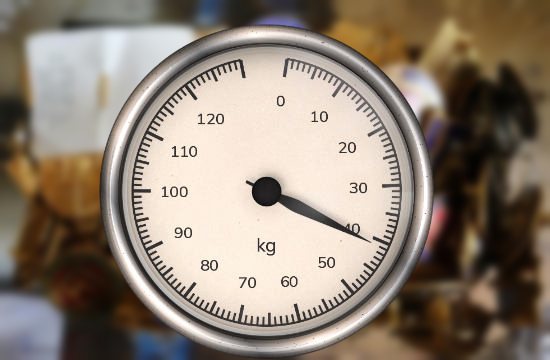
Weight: 41kg
